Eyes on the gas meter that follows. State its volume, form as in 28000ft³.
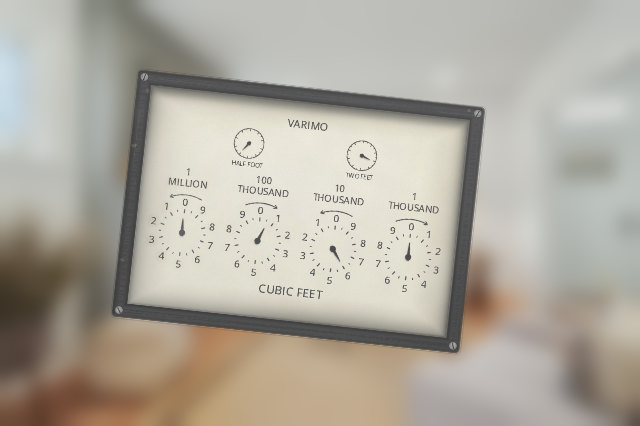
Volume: 6000ft³
